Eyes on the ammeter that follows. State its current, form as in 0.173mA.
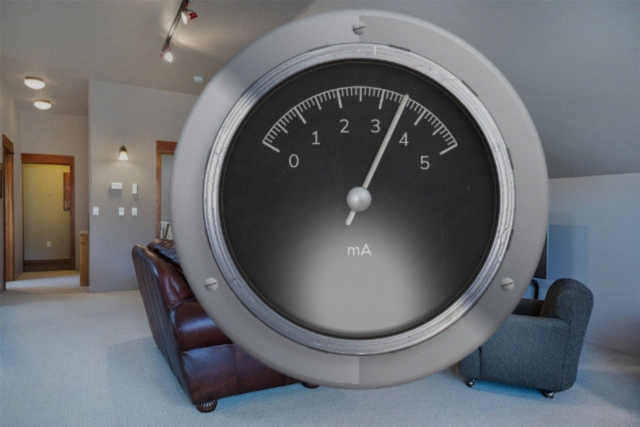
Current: 3.5mA
